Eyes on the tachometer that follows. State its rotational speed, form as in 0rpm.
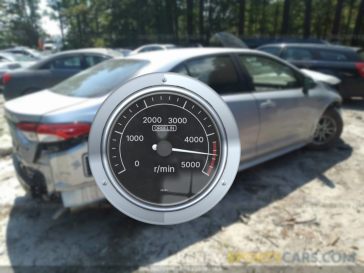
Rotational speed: 4500rpm
